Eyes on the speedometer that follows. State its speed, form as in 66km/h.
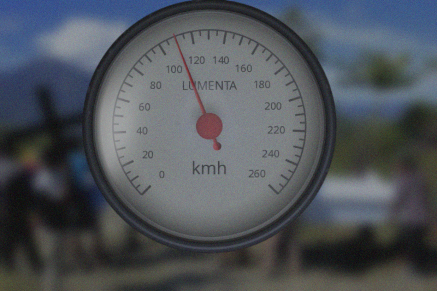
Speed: 110km/h
